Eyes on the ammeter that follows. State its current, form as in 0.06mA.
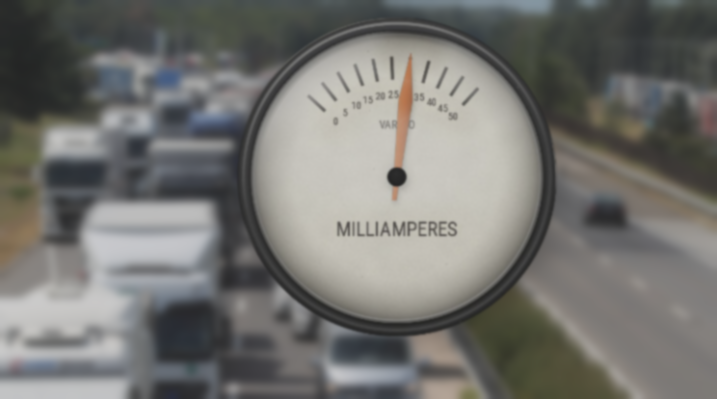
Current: 30mA
